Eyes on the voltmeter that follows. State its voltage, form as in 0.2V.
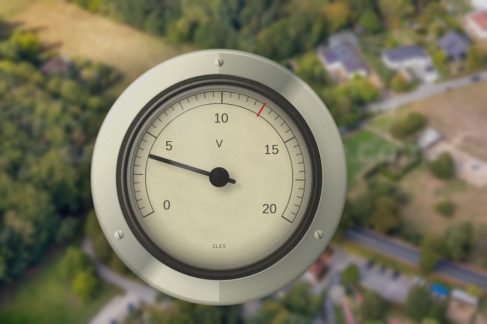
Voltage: 3.75V
